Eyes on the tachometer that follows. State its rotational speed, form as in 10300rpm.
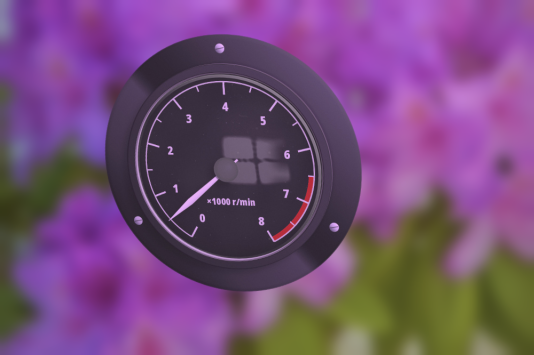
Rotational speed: 500rpm
